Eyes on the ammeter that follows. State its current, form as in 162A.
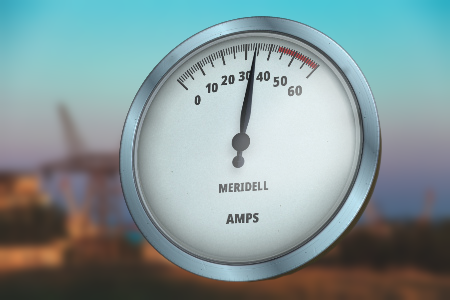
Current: 35A
